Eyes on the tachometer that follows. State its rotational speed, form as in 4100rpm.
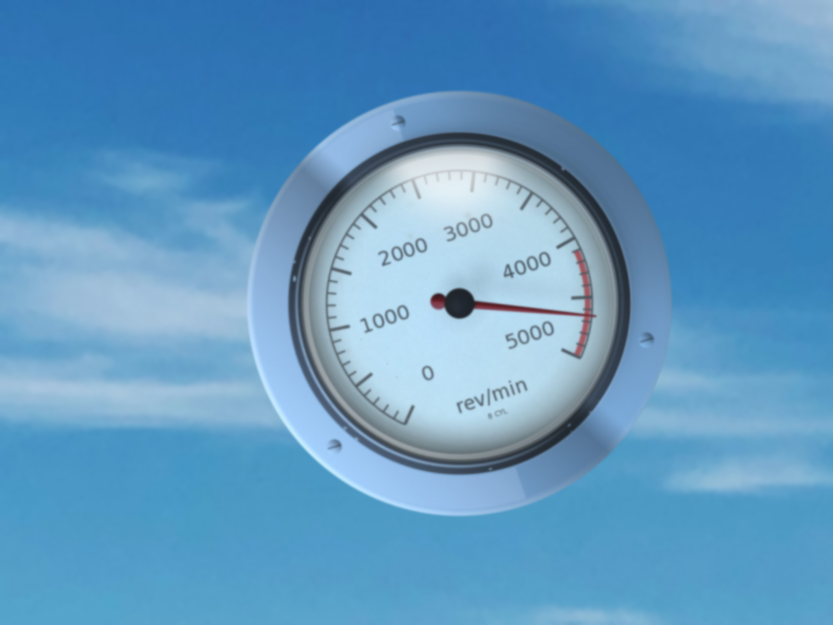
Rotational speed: 4650rpm
